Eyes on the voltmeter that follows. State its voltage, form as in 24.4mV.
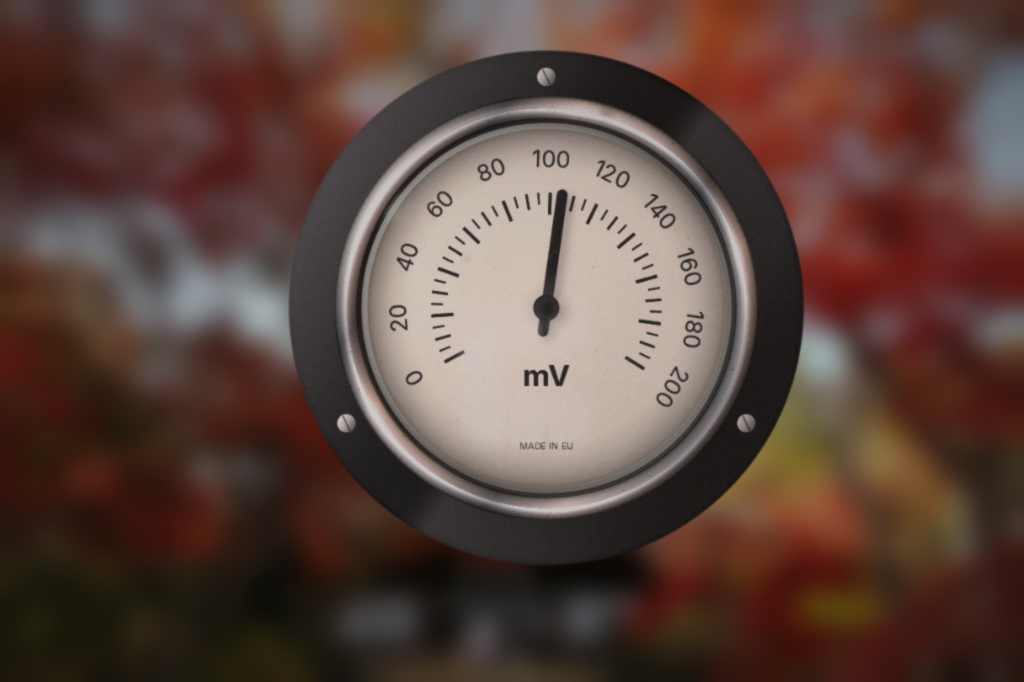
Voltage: 105mV
